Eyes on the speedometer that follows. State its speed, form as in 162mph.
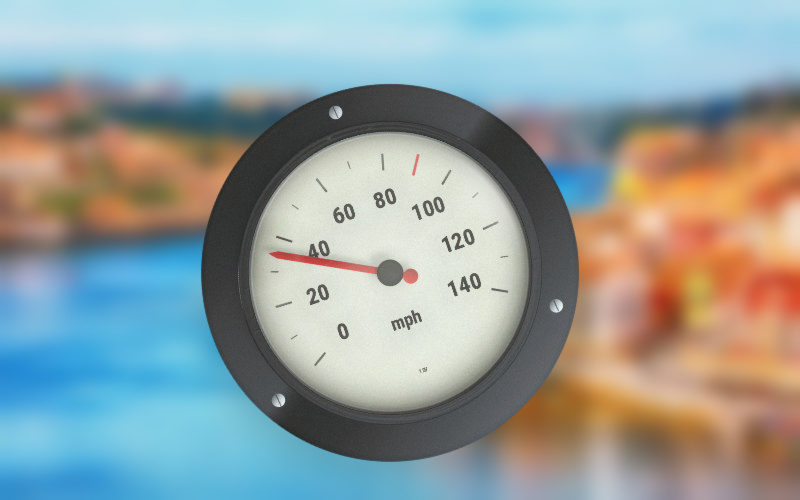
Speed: 35mph
